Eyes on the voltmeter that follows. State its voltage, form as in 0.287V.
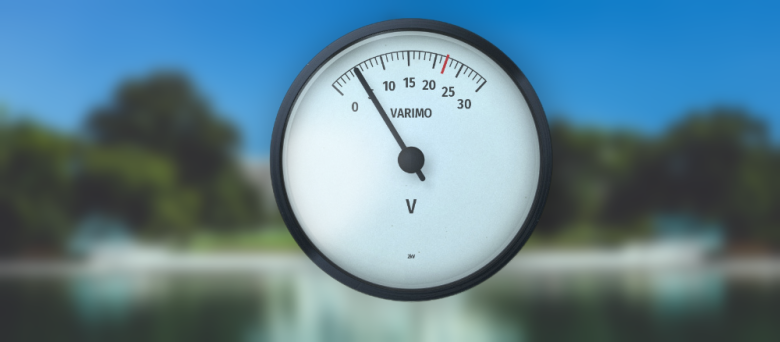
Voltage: 5V
